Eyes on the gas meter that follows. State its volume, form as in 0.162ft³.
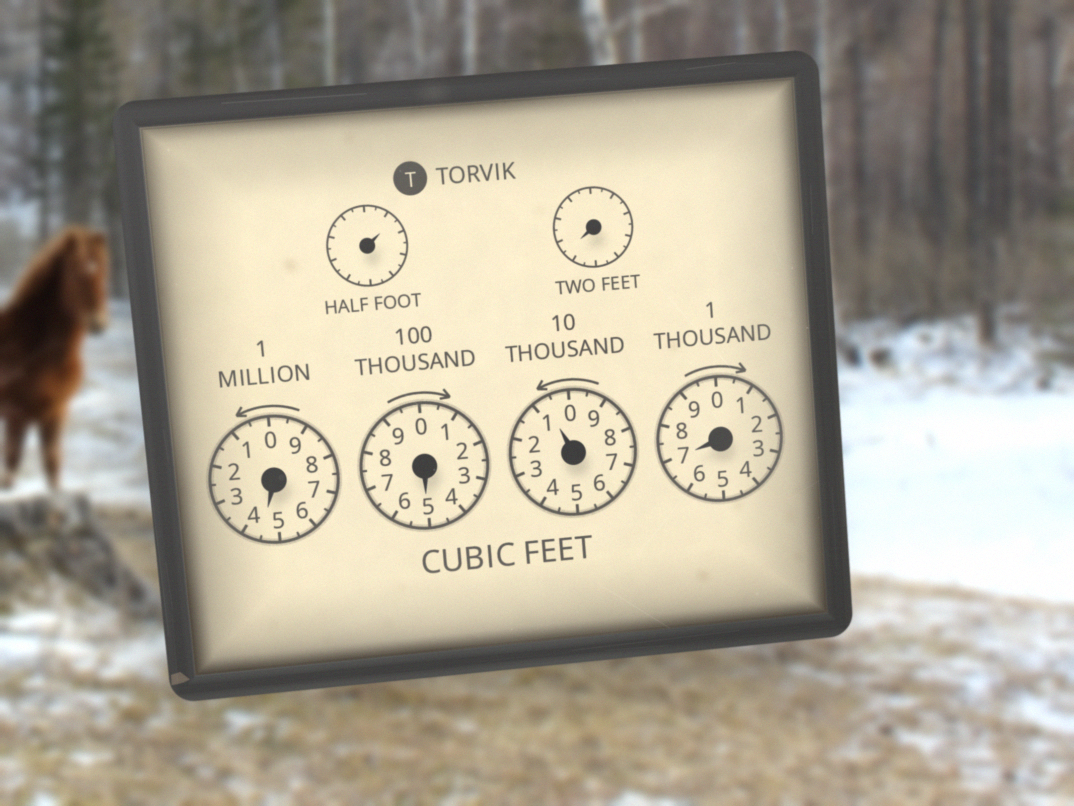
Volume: 450700ft³
